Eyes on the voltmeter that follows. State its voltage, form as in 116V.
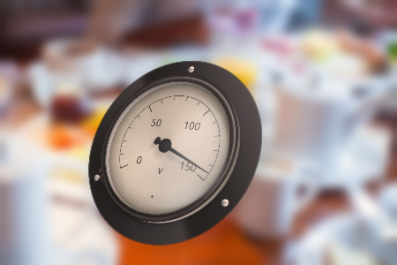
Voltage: 145V
